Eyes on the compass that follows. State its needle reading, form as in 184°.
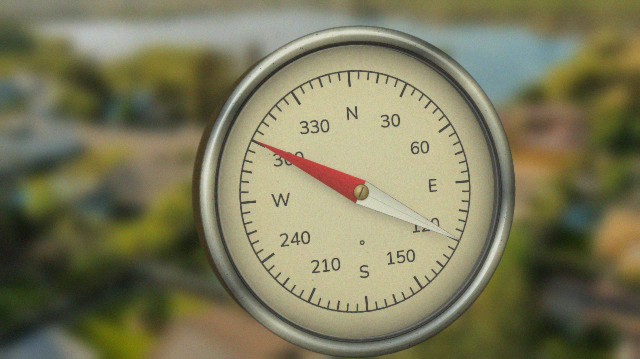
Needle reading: 300°
